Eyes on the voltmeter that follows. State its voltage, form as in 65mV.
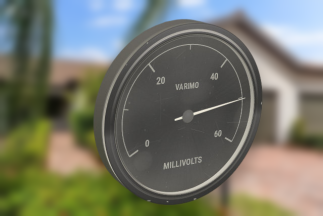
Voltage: 50mV
